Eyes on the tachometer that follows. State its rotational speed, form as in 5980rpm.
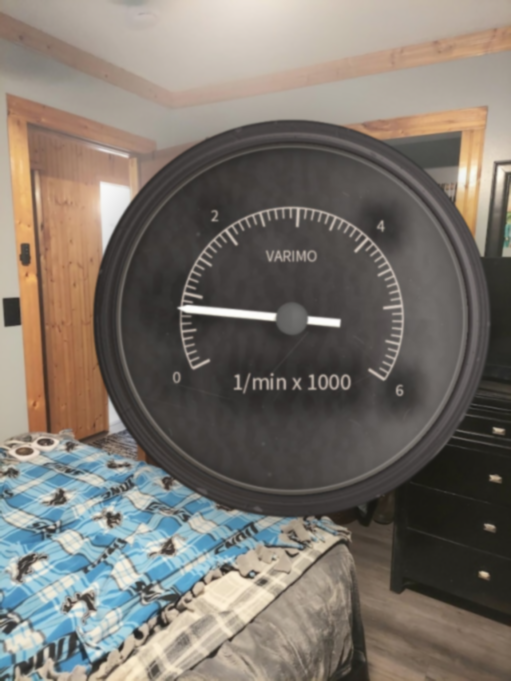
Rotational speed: 800rpm
